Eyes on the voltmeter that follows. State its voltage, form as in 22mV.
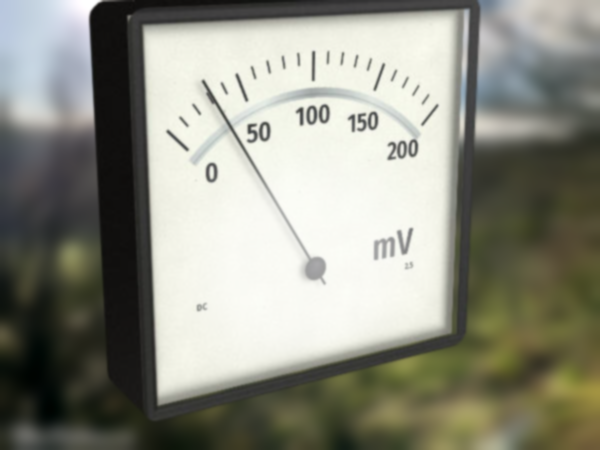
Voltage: 30mV
